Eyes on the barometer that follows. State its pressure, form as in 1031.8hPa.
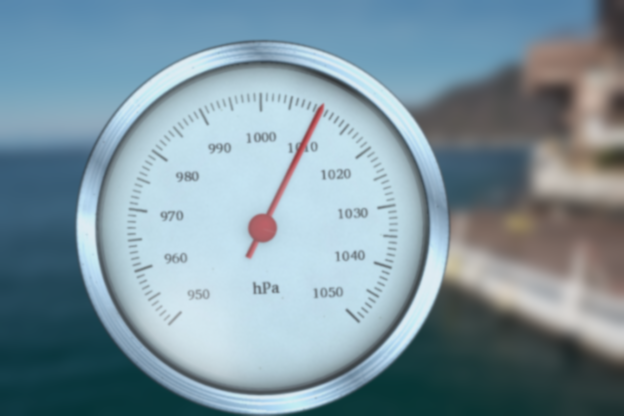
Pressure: 1010hPa
